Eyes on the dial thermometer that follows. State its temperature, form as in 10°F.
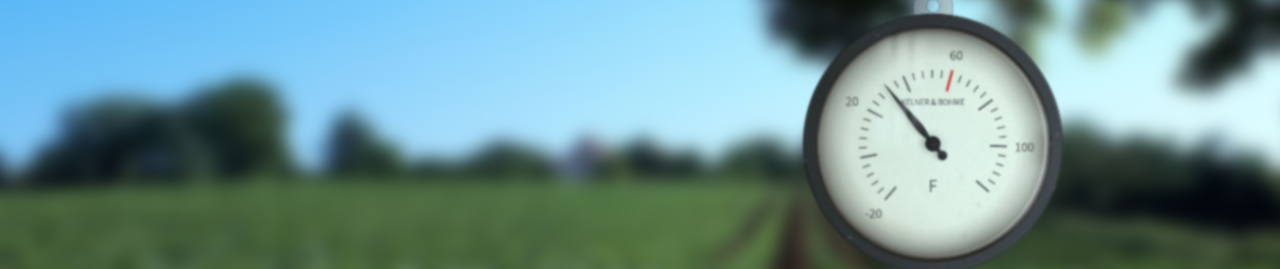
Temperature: 32°F
